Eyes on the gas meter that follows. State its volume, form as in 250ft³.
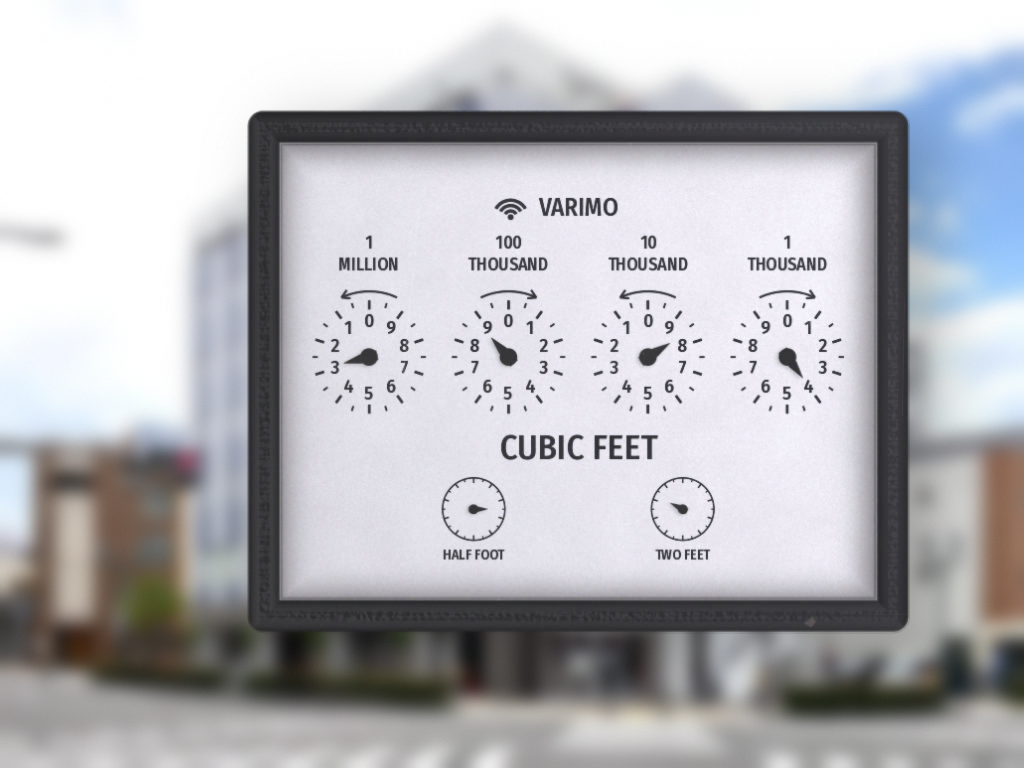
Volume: 288400ft³
